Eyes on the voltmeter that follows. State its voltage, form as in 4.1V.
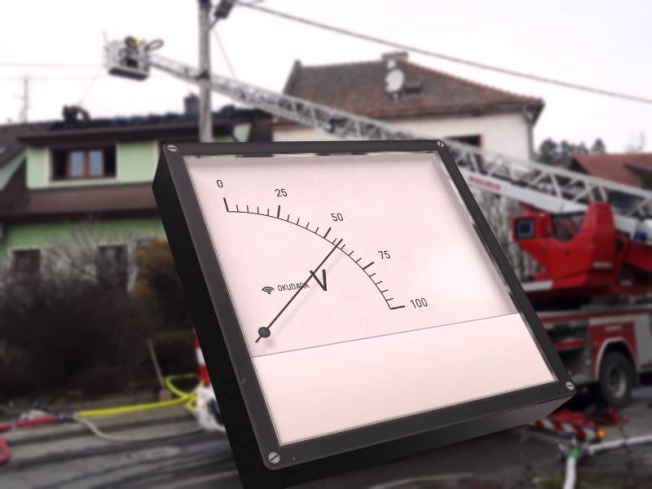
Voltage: 57.5V
